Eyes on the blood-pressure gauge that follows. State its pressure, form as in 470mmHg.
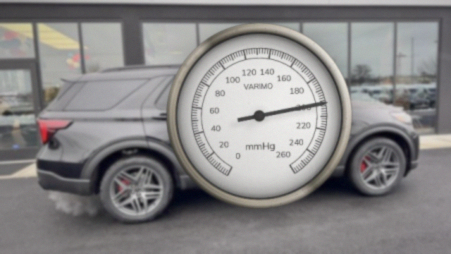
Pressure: 200mmHg
